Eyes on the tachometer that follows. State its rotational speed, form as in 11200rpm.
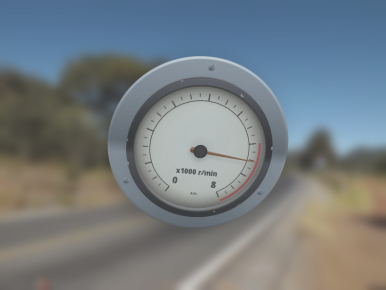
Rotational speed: 6500rpm
